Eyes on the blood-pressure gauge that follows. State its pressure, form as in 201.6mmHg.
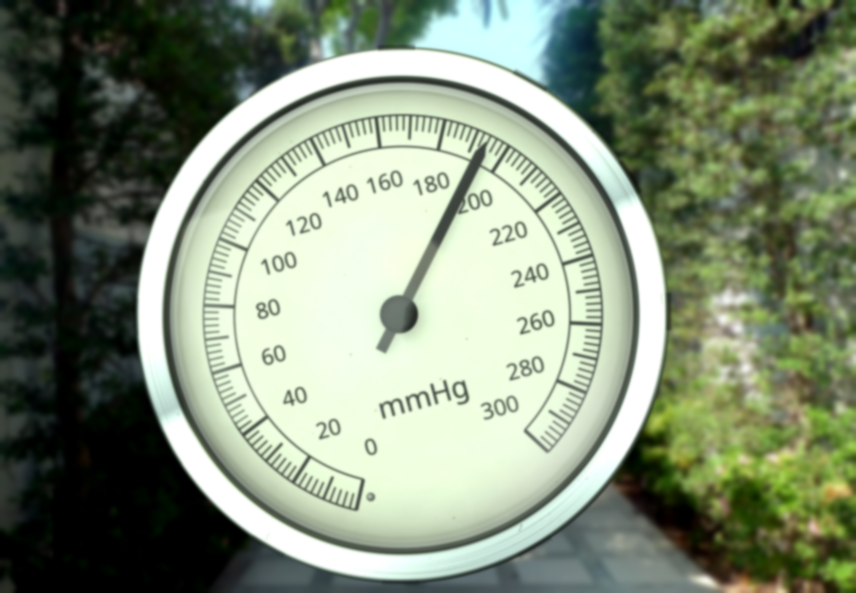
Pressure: 194mmHg
